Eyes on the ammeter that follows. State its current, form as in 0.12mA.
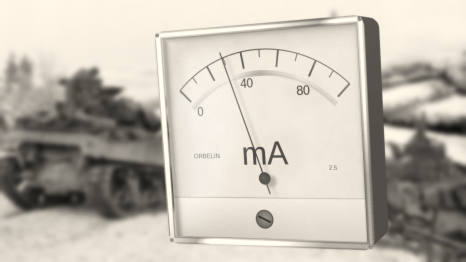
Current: 30mA
